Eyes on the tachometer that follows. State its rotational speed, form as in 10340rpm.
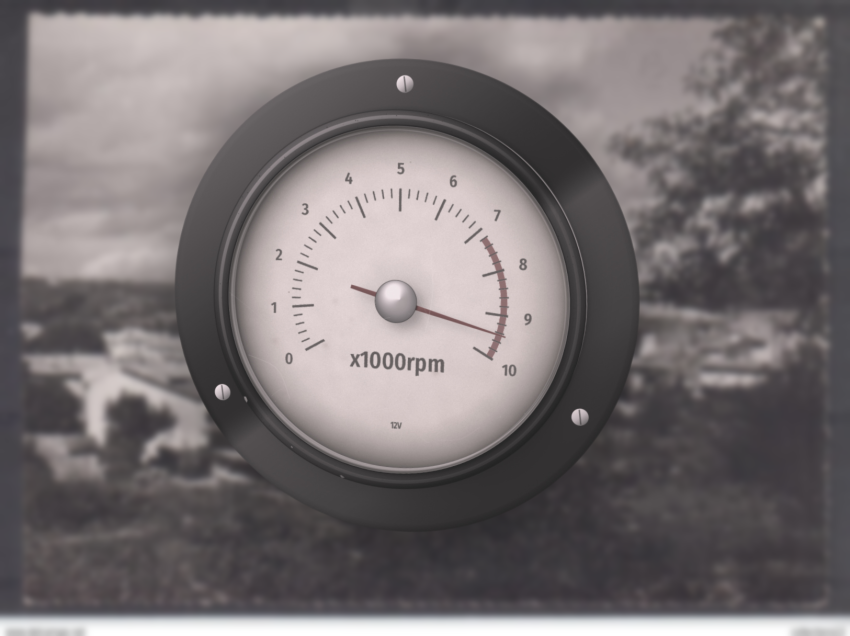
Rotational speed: 9400rpm
